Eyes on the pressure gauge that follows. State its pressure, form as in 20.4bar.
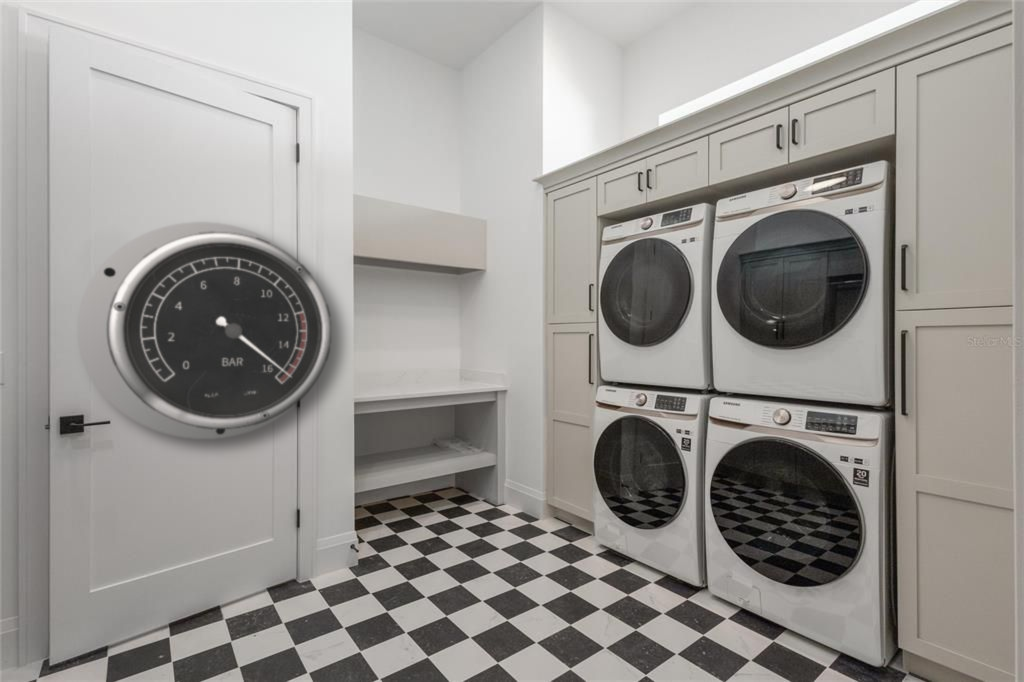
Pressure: 15.5bar
